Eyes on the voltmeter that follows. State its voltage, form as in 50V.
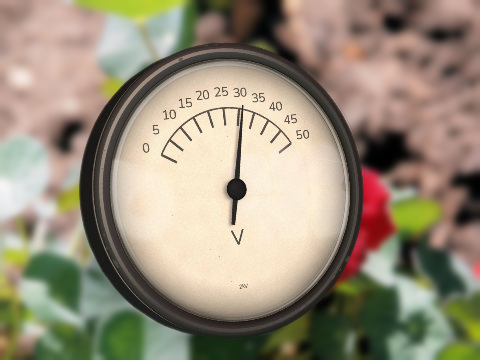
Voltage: 30V
